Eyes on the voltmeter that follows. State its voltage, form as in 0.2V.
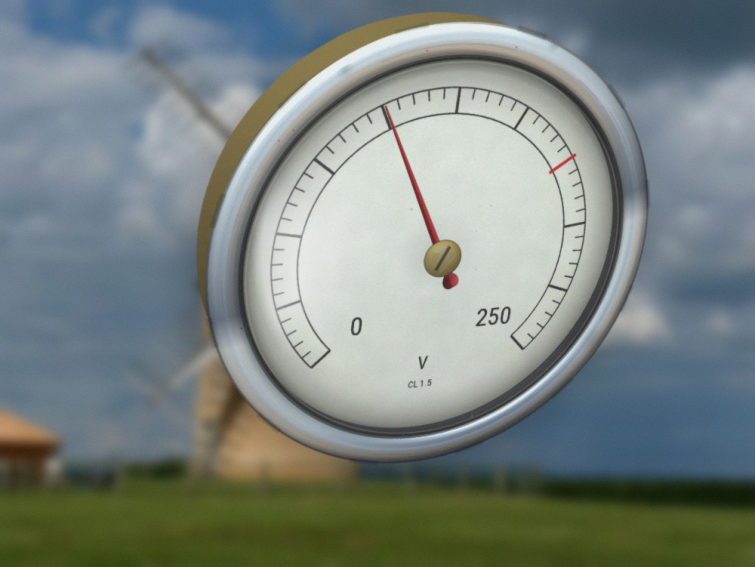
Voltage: 100V
